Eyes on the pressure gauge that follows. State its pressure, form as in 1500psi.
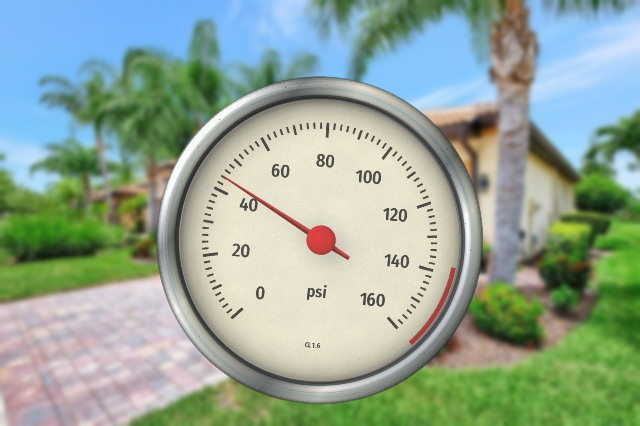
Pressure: 44psi
